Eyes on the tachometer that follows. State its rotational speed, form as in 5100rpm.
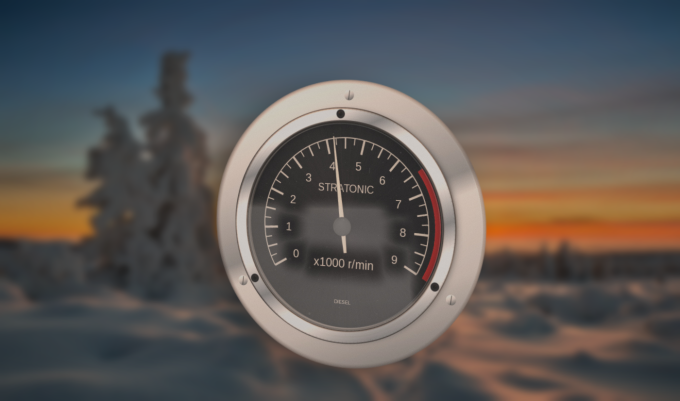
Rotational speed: 4250rpm
